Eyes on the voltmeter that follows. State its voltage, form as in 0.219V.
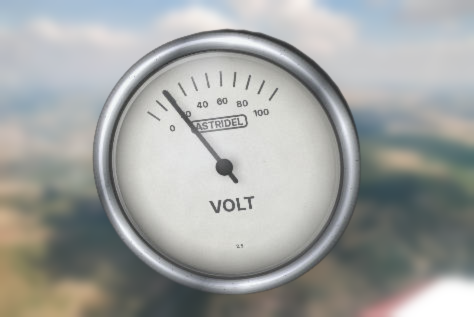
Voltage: 20V
